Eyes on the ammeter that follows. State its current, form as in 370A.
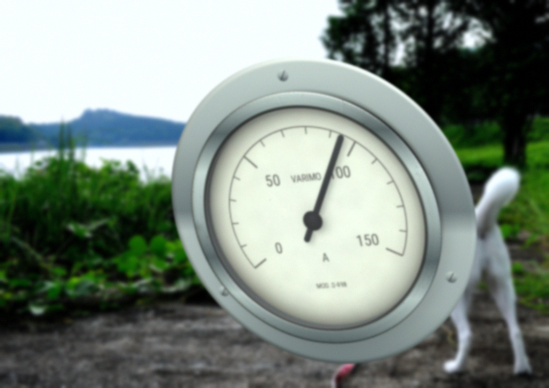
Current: 95A
